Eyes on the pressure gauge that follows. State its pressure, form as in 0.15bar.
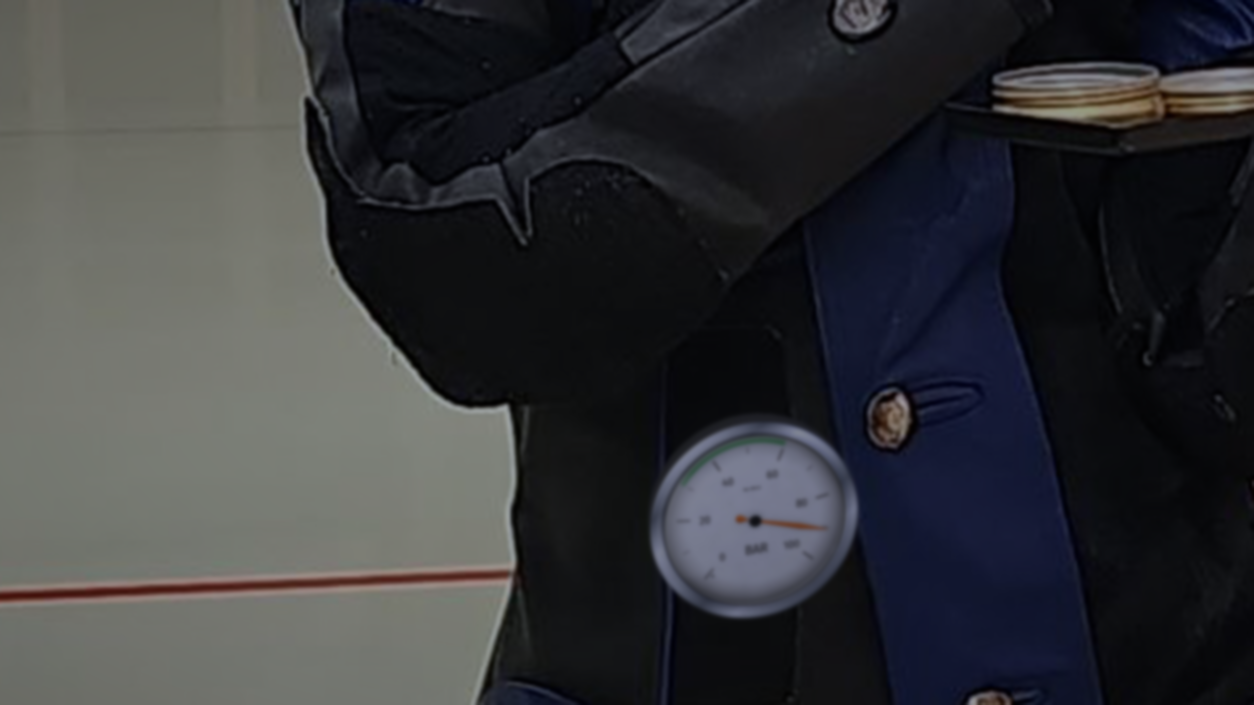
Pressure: 90bar
